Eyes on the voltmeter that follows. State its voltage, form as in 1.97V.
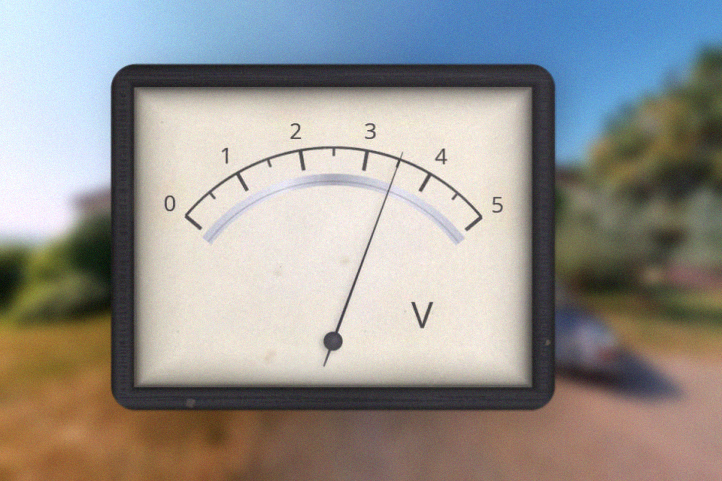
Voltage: 3.5V
